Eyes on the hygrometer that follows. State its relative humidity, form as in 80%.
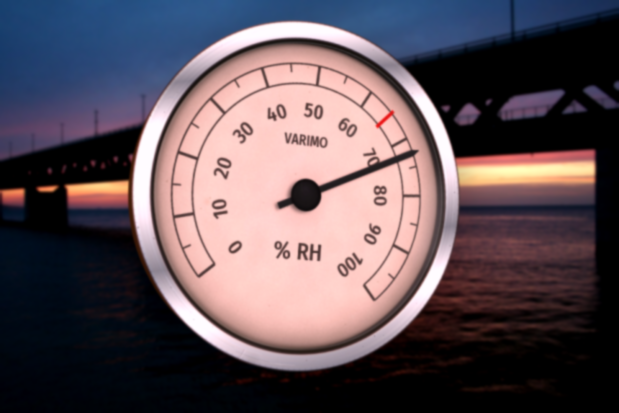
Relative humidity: 72.5%
